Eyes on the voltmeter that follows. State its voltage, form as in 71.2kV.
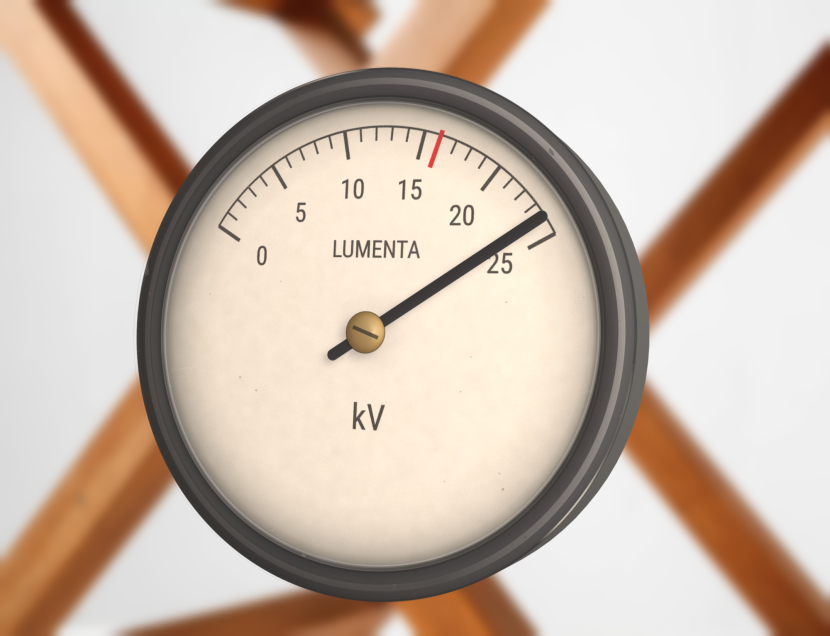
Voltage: 24kV
